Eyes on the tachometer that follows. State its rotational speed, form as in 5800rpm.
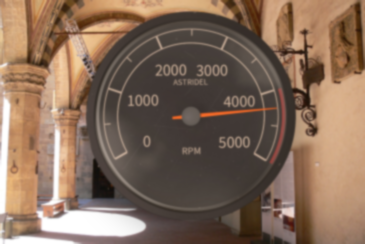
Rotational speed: 4250rpm
